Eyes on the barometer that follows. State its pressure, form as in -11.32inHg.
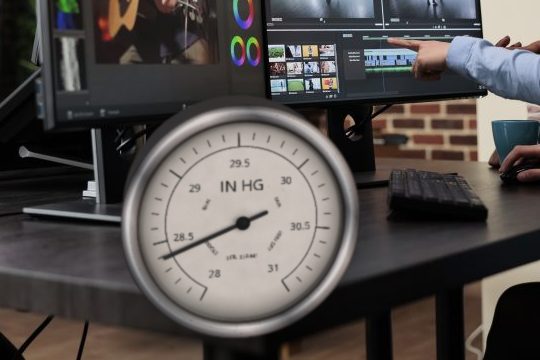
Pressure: 28.4inHg
